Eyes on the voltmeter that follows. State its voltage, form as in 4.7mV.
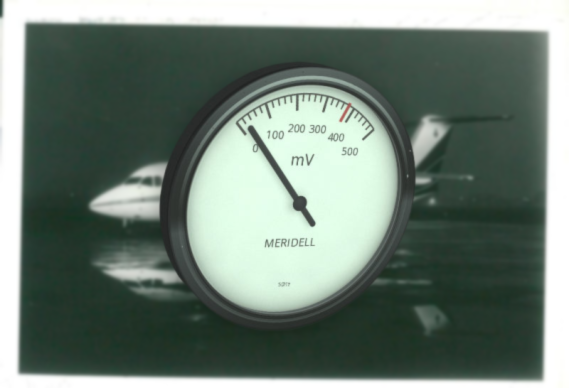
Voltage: 20mV
